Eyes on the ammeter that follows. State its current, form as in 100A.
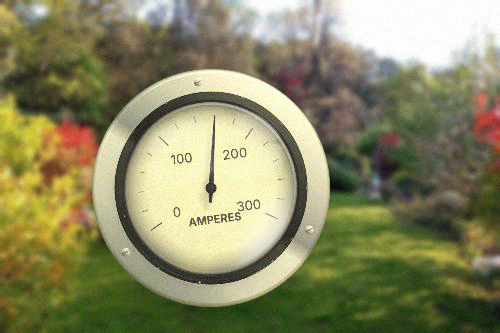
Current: 160A
